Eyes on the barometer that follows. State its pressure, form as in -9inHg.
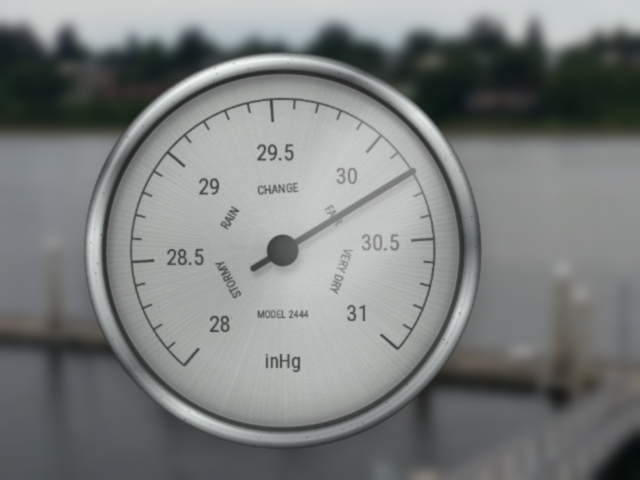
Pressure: 30.2inHg
